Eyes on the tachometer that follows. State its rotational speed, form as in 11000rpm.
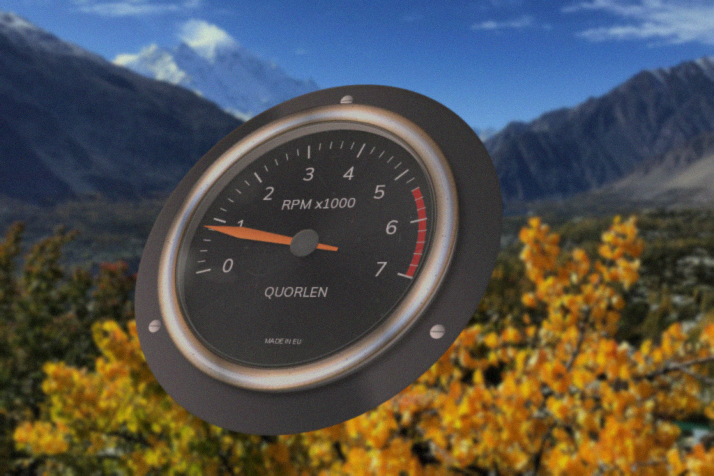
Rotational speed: 800rpm
